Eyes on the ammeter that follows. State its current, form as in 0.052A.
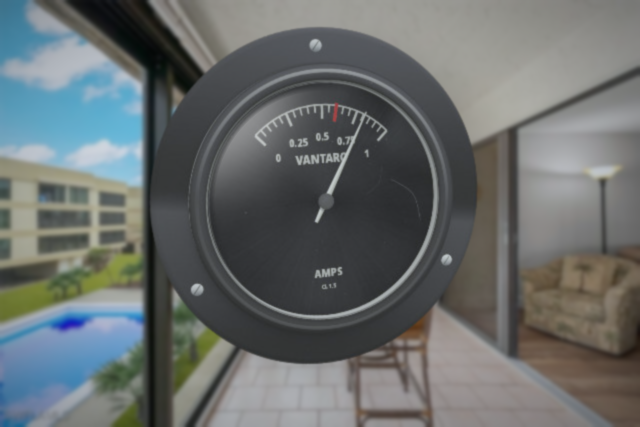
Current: 0.8A
